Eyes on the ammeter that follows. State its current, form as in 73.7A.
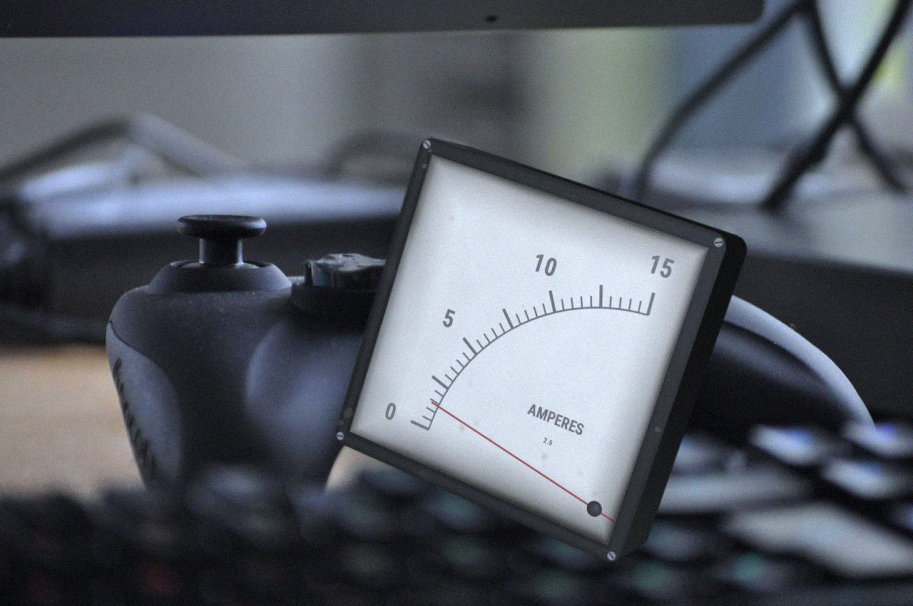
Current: 1.5A
